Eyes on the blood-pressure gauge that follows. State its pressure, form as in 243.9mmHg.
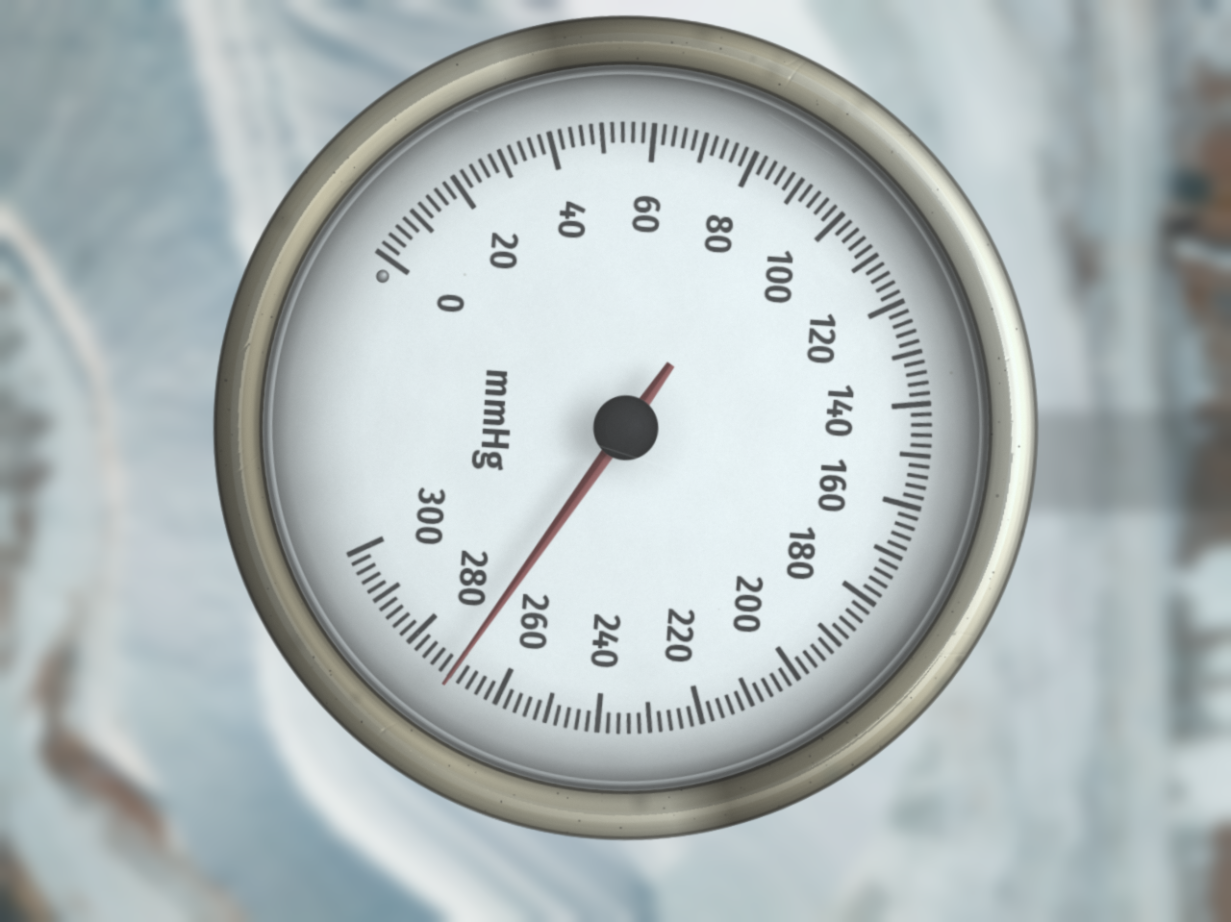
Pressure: 270mmHg
